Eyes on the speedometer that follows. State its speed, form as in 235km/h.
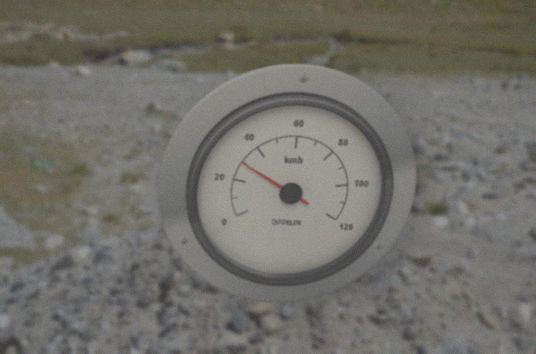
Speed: 30km/h
